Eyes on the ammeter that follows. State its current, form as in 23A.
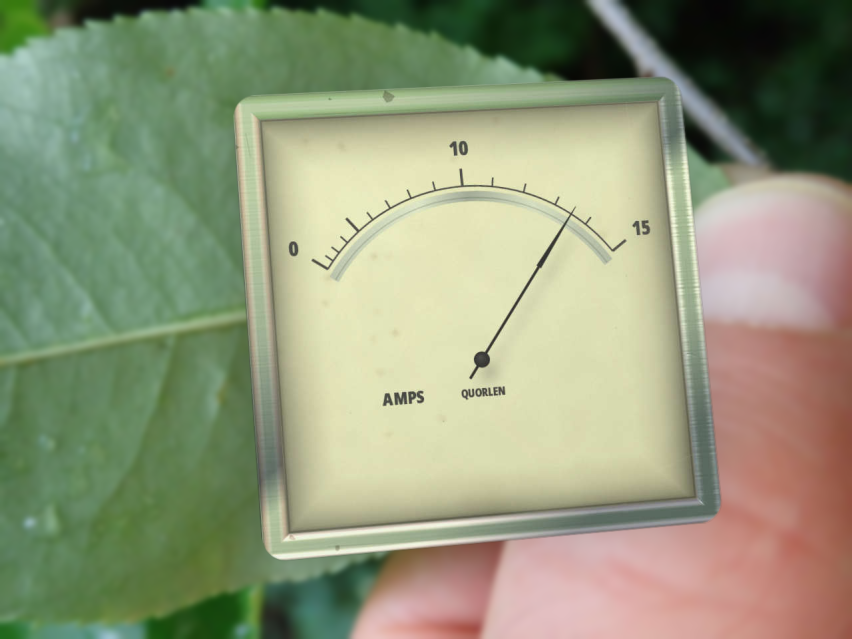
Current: 13.5A
